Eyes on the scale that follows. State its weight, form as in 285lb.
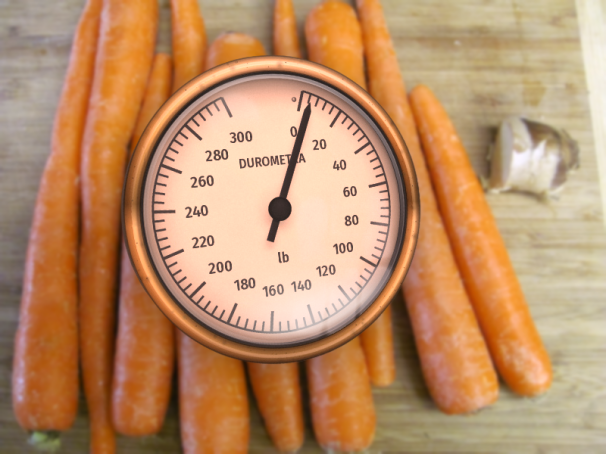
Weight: 4lb
